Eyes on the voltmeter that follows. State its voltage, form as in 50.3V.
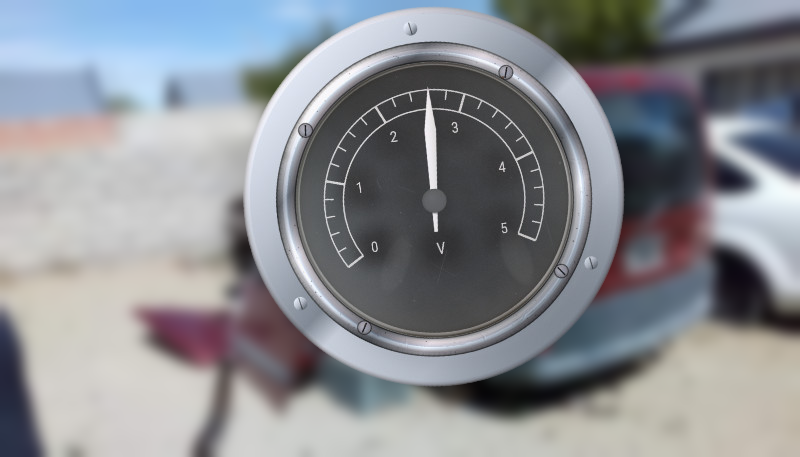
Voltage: 2.6V
